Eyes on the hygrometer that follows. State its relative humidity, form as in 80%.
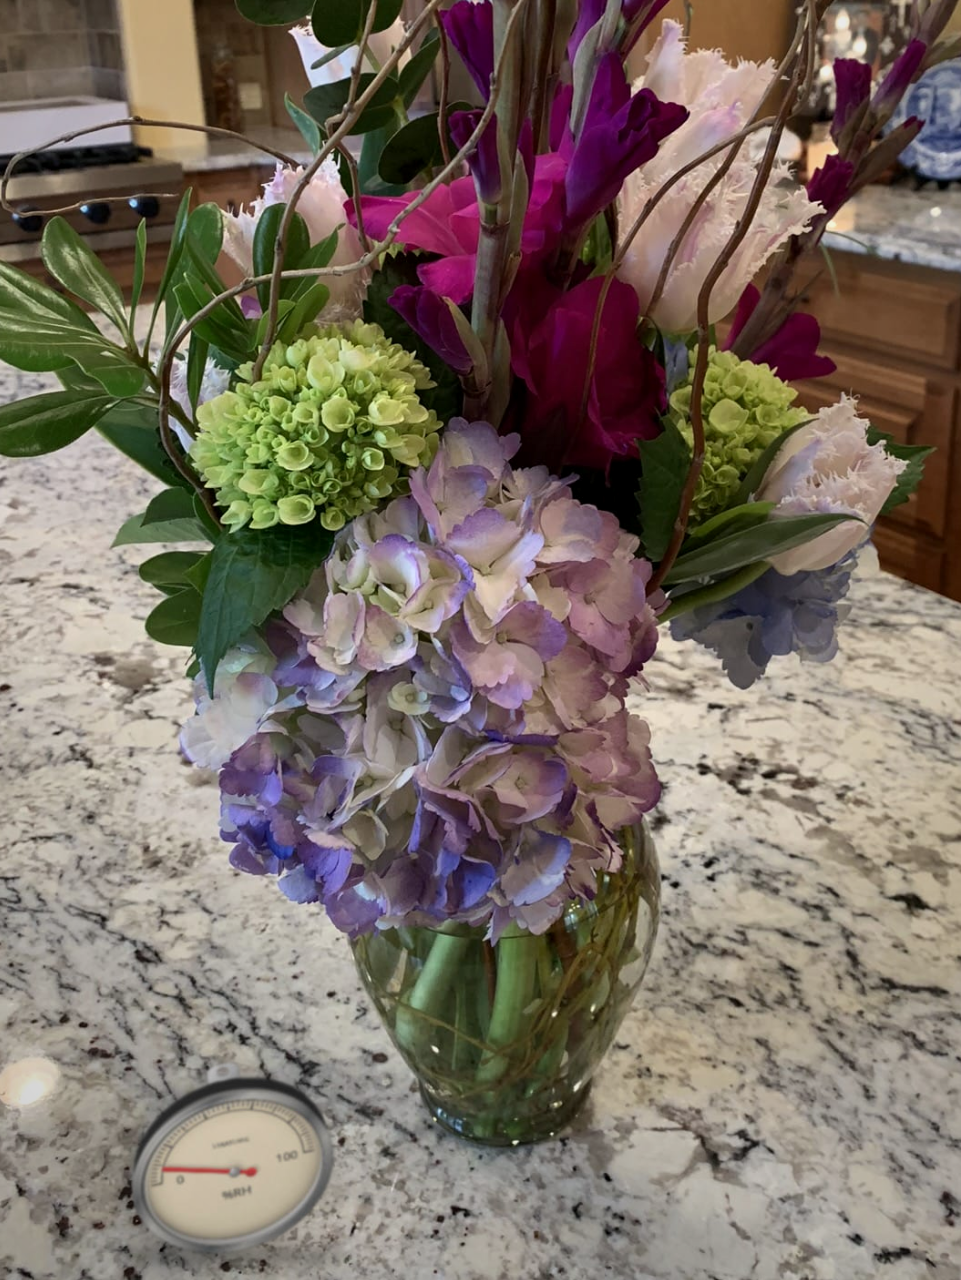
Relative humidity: 10%
